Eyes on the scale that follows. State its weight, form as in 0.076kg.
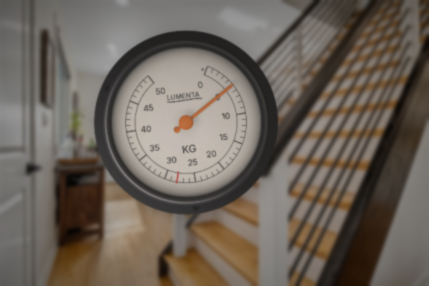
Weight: 5kg
